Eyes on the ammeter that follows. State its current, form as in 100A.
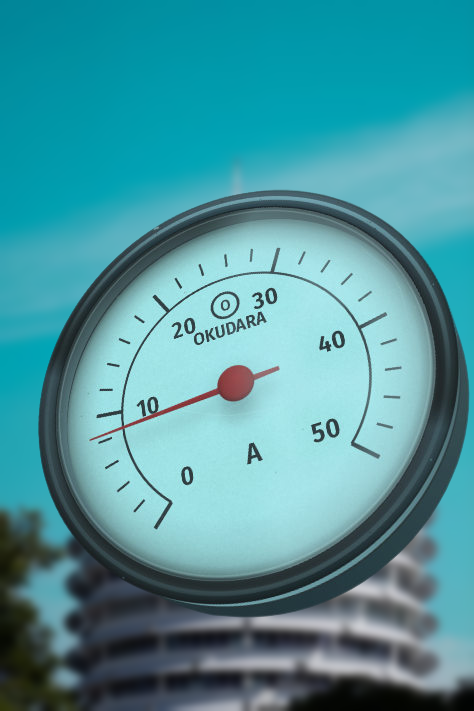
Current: 8A
